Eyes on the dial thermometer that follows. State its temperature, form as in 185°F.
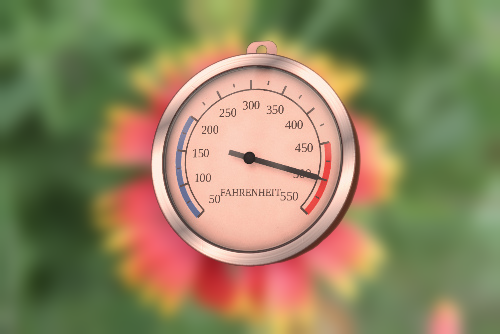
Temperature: 500°F
